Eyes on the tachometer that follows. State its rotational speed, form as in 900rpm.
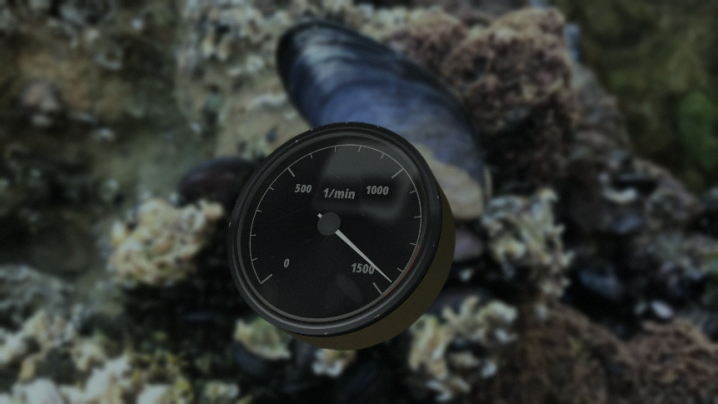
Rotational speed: 1450rpm
